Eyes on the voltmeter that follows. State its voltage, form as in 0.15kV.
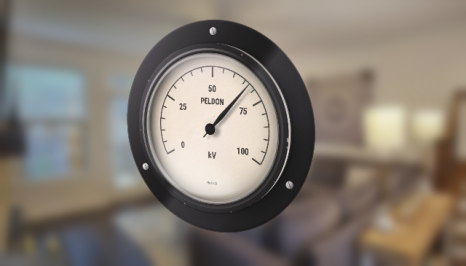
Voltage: 67.5kV
